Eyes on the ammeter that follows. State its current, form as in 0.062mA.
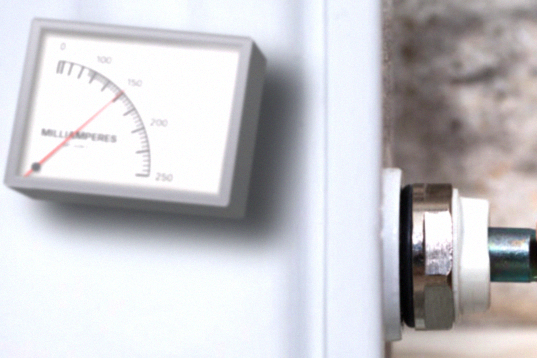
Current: 150mA
